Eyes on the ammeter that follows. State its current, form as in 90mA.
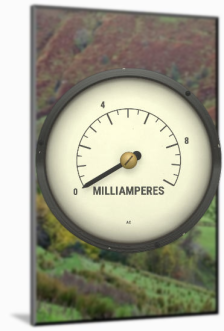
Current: 0mA
